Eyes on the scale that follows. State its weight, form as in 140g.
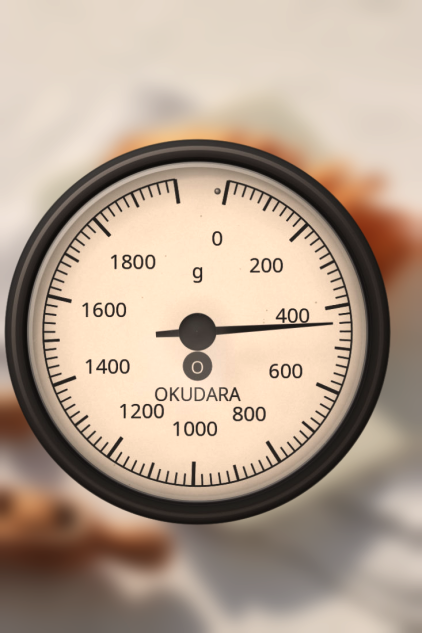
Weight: 440g
